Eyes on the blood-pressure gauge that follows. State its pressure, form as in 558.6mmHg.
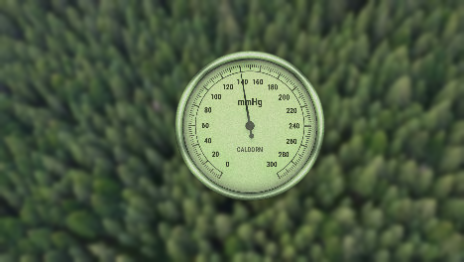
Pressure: 140mmHg
